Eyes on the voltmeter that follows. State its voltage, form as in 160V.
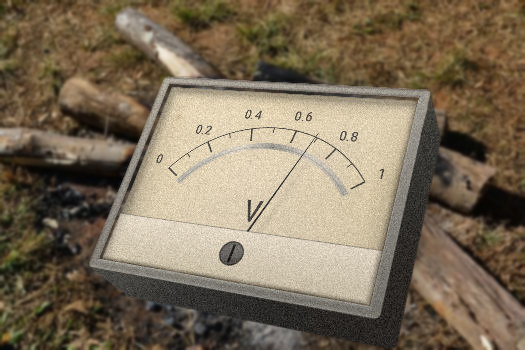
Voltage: 0.7V
